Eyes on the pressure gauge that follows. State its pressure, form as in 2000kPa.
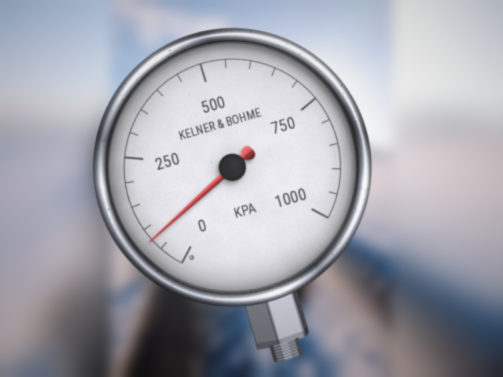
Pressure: 75kPa
